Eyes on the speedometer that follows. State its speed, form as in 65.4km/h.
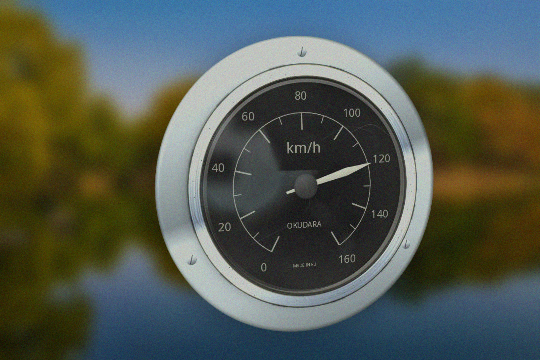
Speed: 120km/h
